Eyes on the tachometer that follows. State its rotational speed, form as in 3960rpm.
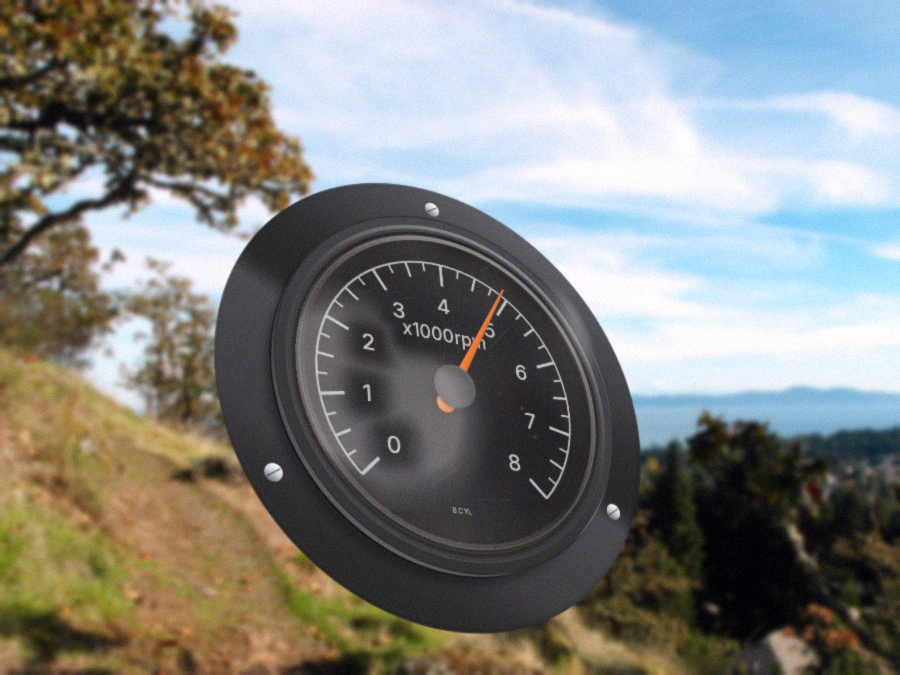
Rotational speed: 4875rpm
